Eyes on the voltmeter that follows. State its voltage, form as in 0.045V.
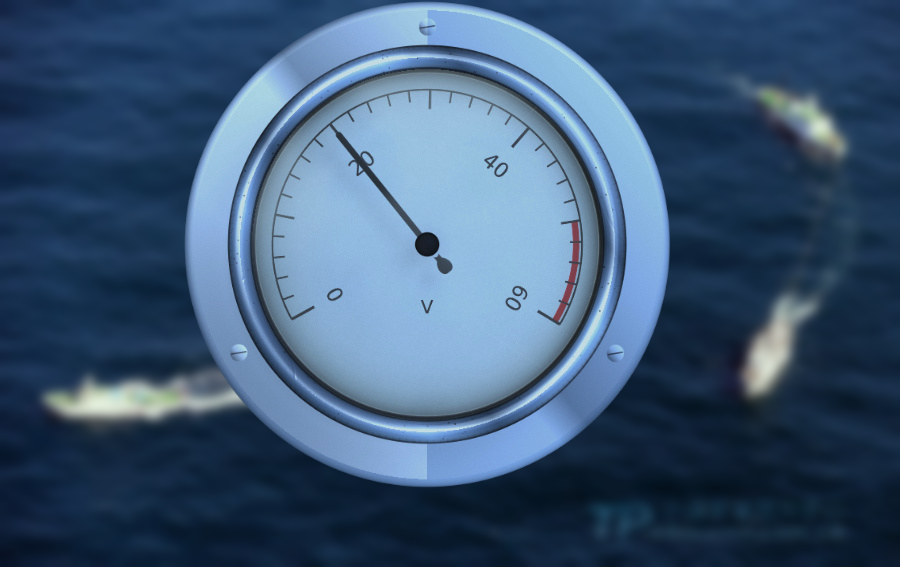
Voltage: 20V
